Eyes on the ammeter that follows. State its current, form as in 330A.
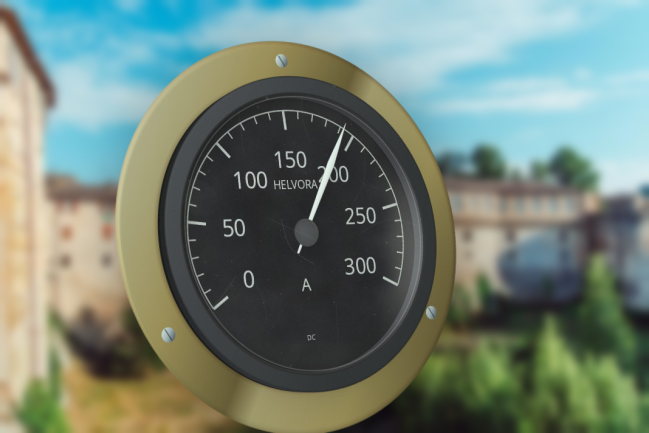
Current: 190A
